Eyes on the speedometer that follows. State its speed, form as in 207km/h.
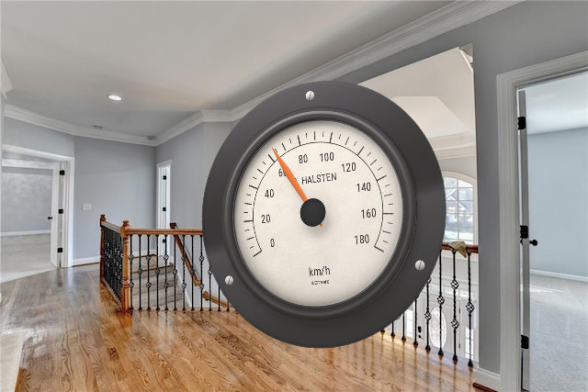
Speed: 65km/h
